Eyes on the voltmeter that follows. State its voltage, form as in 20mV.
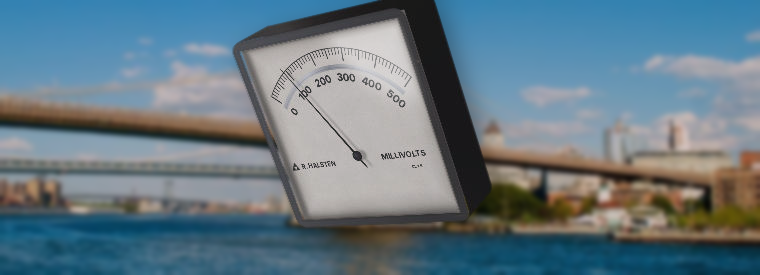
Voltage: 100mV
